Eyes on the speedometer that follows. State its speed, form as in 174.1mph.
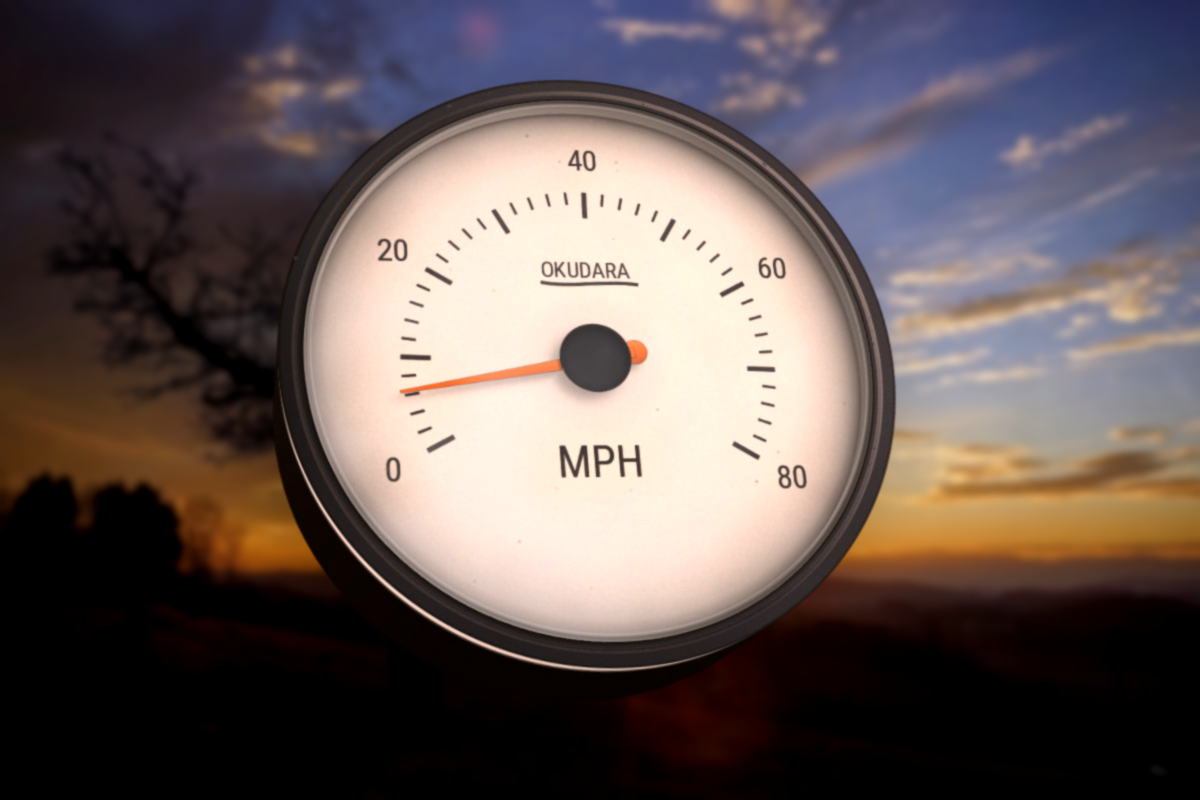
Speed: 6mph
